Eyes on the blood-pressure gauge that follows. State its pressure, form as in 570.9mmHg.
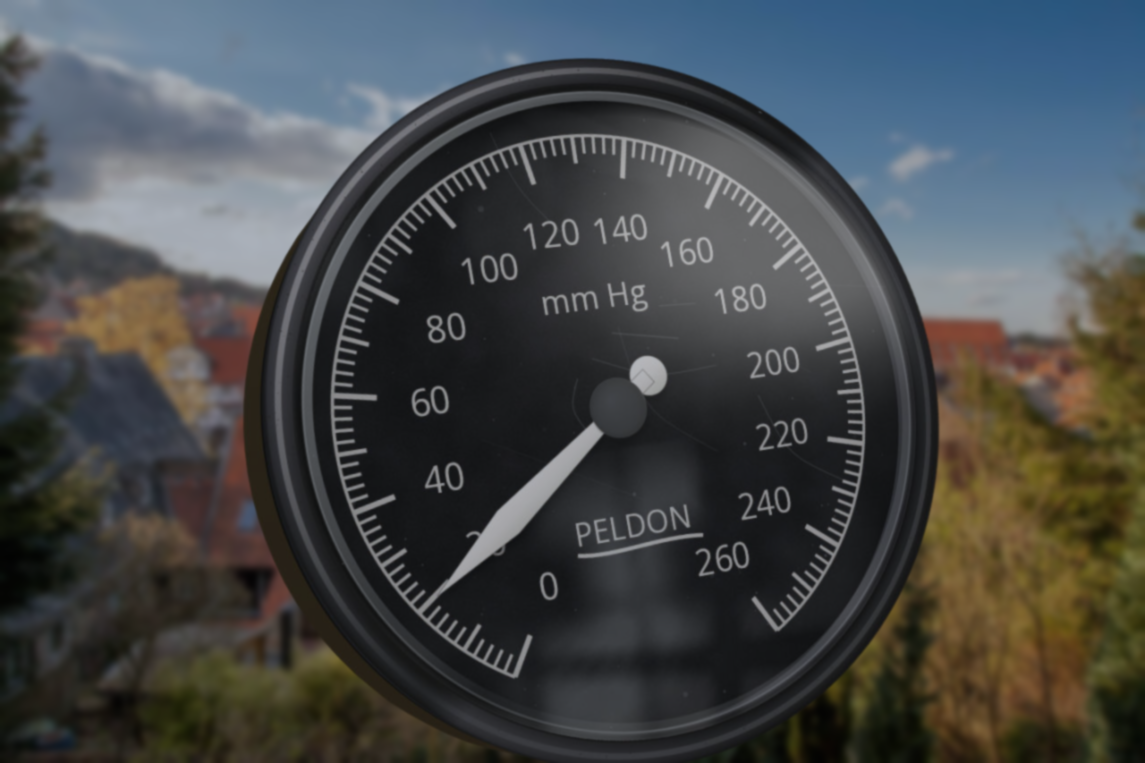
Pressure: 20mmHg
